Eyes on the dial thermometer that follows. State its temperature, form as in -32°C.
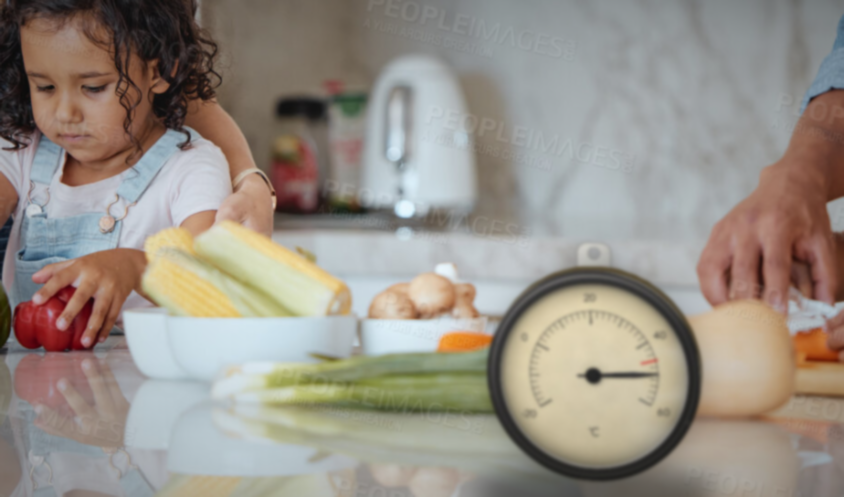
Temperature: 50°C
